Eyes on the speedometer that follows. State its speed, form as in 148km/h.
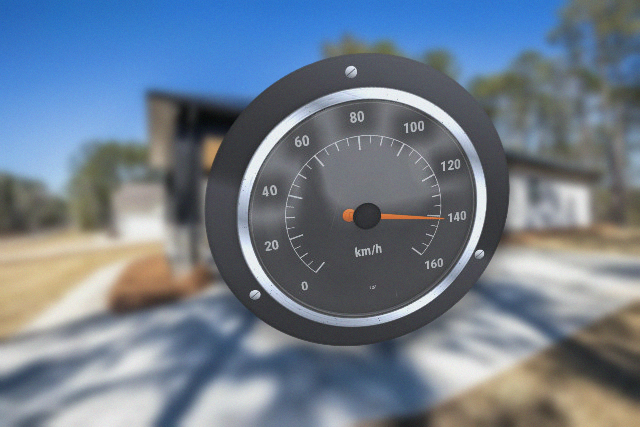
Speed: 140km/h
